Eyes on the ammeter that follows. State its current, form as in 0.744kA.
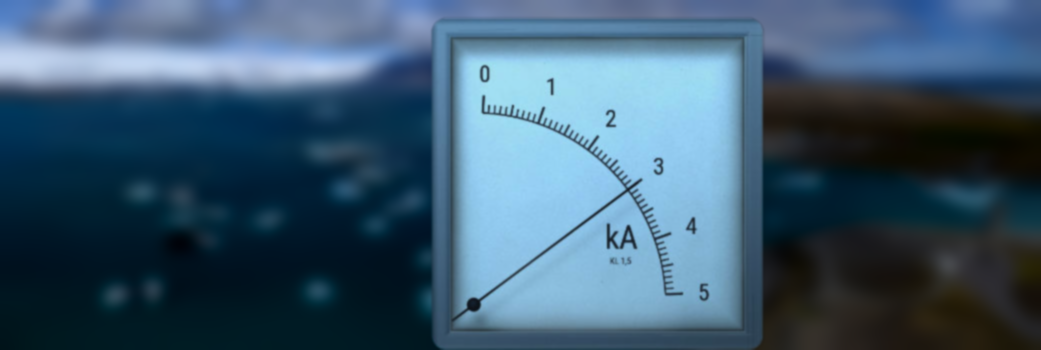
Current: 3kA
